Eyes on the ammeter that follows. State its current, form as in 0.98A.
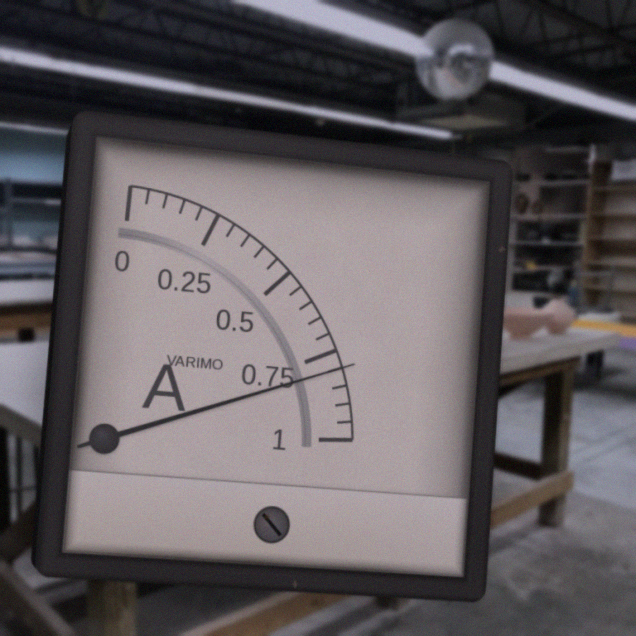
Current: 0.8A
